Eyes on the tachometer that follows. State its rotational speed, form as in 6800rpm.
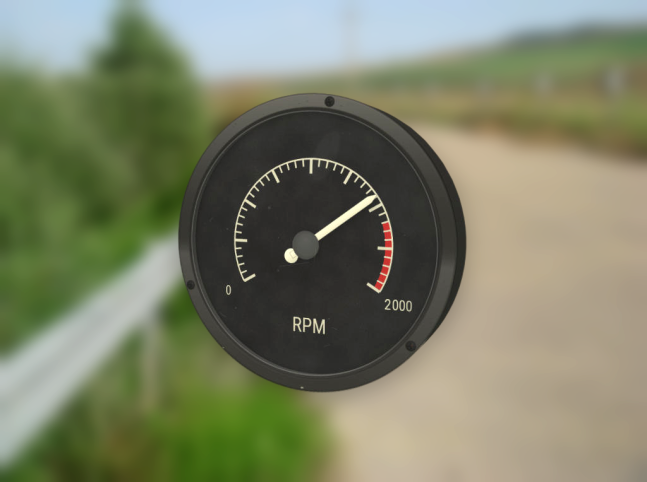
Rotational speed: 1450rpm
